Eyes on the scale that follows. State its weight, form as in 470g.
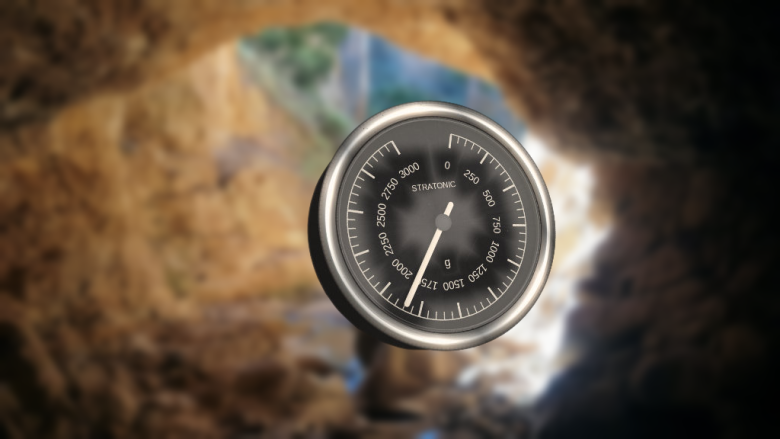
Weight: 1850g
